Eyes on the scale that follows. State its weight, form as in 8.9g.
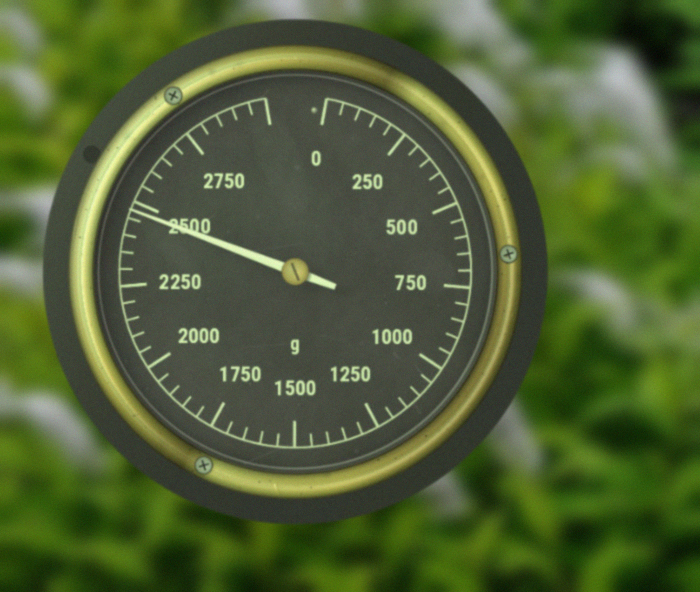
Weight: 2475g
